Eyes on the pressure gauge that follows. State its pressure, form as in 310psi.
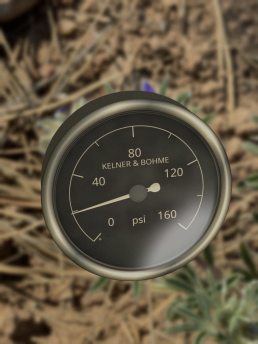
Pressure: 20psi
